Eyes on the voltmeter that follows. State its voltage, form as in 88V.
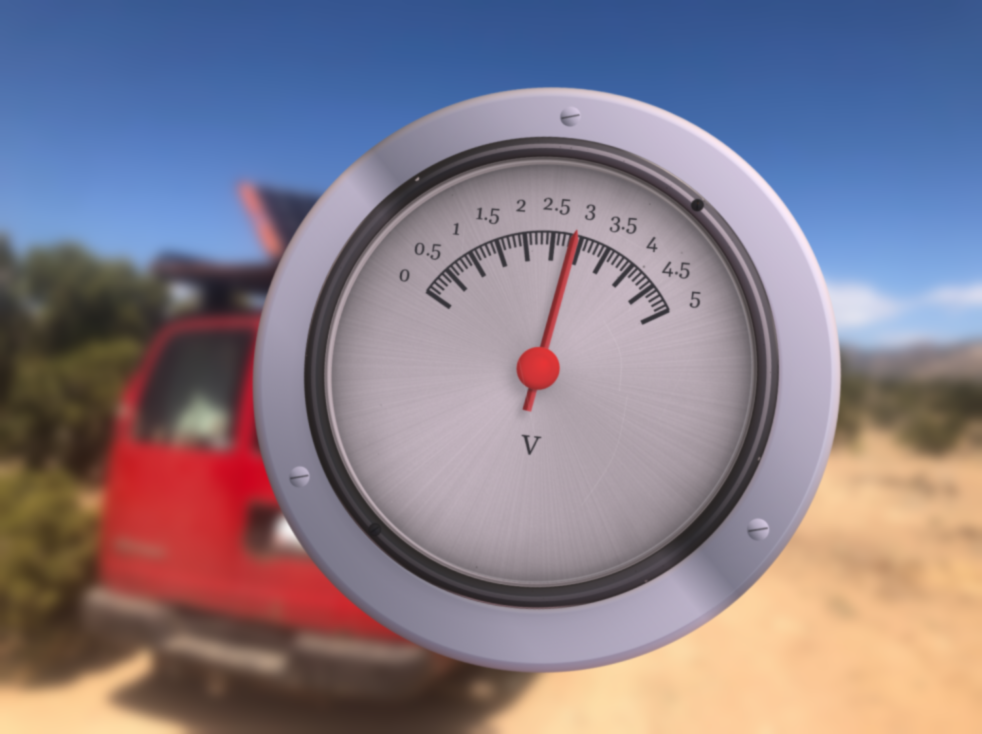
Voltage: 2.9V
